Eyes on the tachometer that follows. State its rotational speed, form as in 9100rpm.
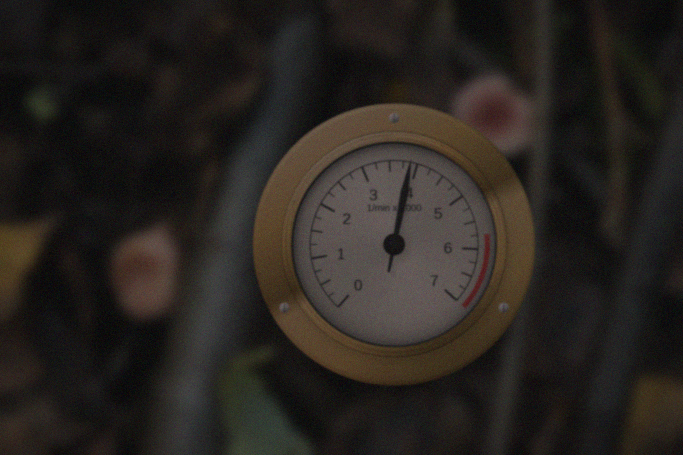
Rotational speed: 3875rpm
